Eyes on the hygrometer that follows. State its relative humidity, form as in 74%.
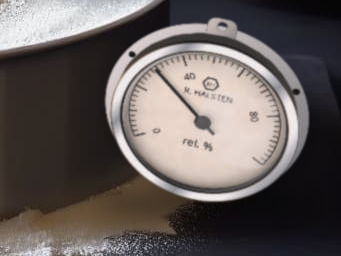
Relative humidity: 30%
